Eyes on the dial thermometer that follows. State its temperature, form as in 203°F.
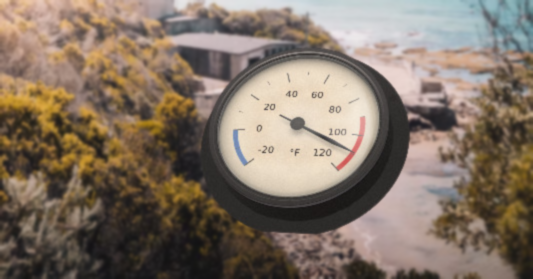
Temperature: 110°F
